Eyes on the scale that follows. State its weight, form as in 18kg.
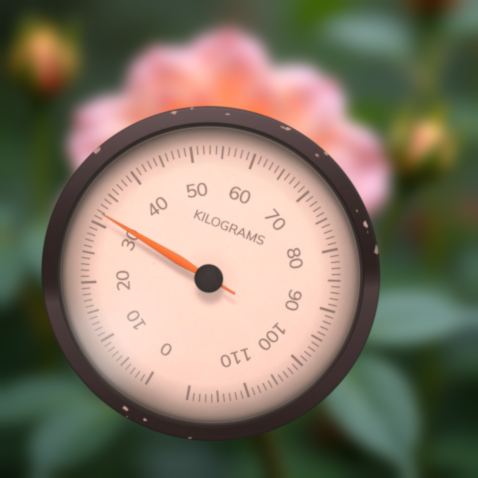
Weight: 32kg
